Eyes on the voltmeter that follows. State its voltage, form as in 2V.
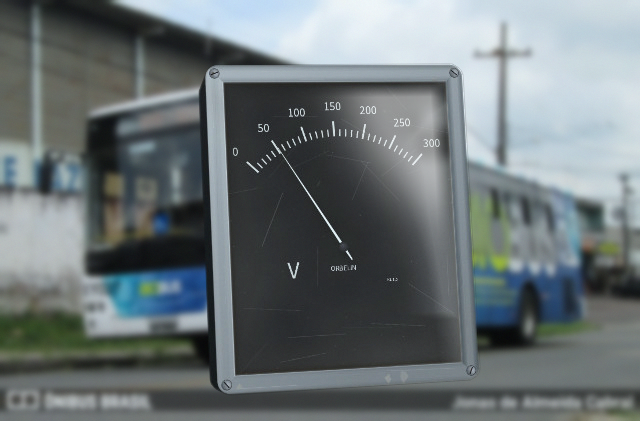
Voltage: 50V
